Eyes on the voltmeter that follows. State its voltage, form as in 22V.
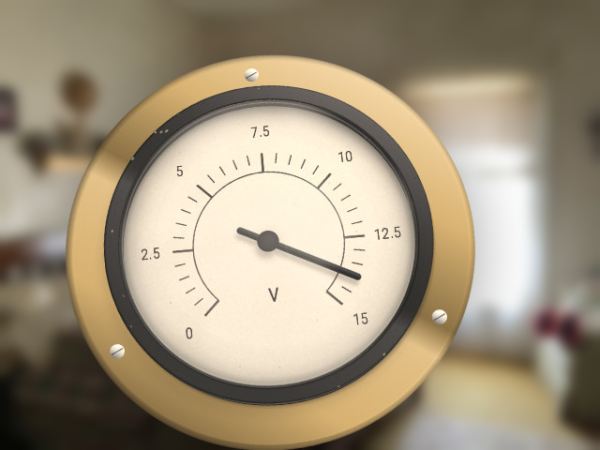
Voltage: 14V
